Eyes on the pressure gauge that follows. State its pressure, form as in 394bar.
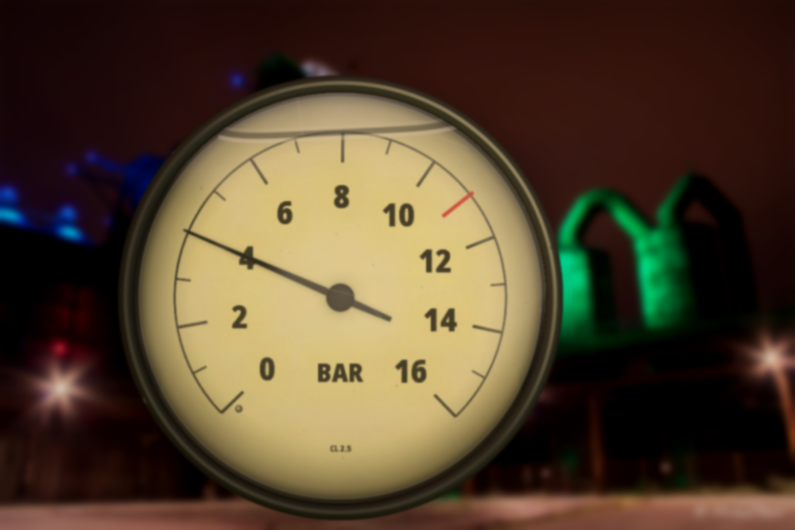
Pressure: 4bar
